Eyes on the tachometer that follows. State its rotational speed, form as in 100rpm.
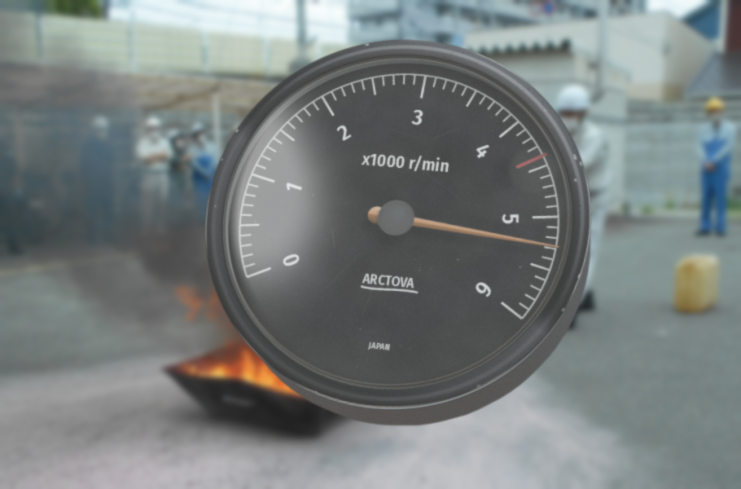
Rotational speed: 5300rpm
